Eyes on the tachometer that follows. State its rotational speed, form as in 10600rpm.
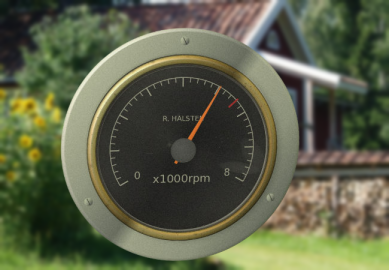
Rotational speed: 5000rpm
